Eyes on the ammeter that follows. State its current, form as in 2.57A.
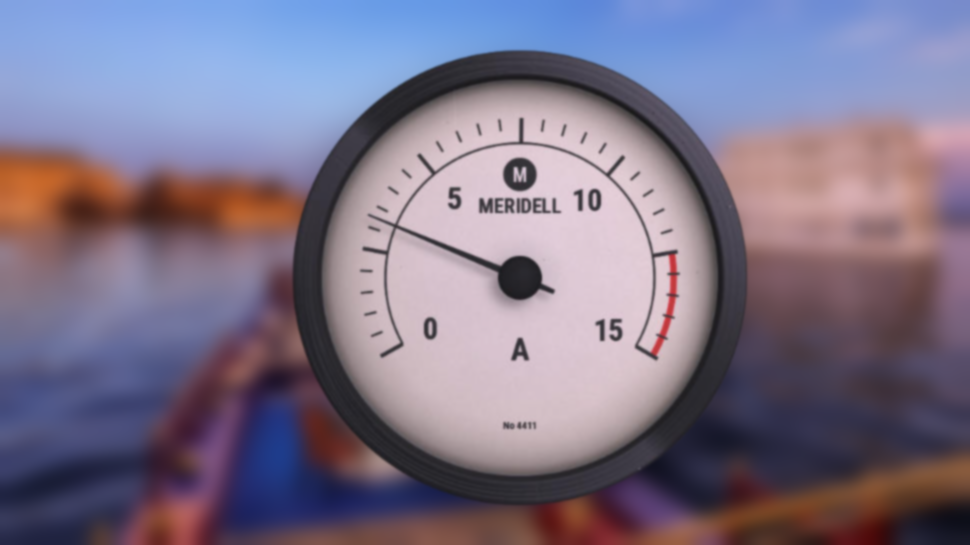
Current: 3.25A
